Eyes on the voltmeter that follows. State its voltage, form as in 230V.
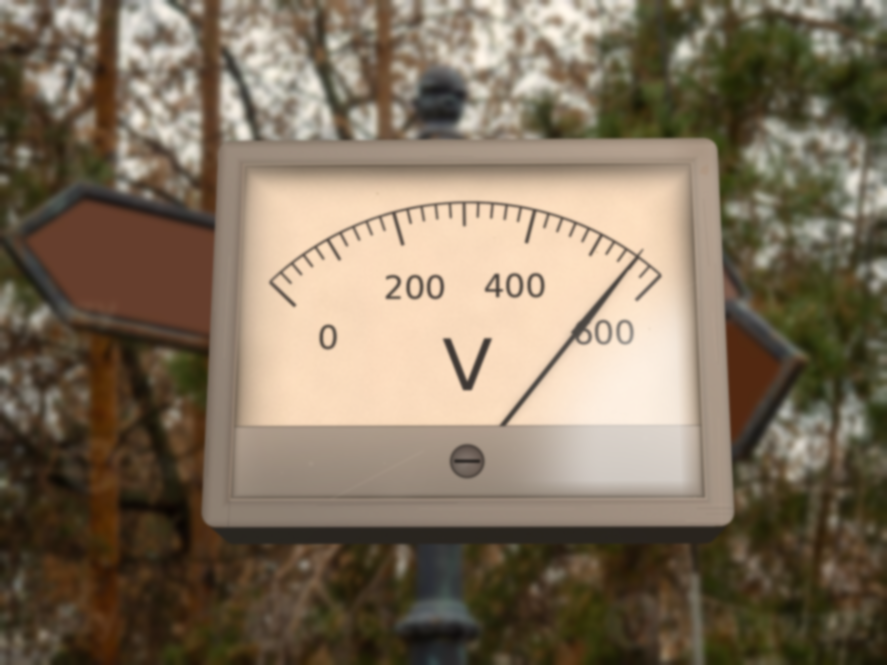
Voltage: 560V
